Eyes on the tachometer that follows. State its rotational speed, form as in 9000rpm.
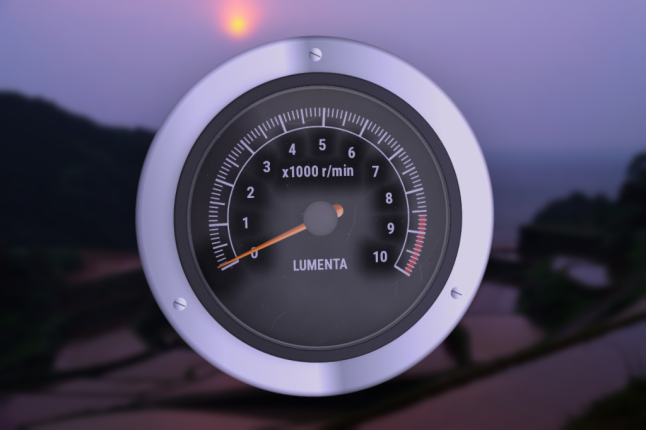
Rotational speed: 100rpm
